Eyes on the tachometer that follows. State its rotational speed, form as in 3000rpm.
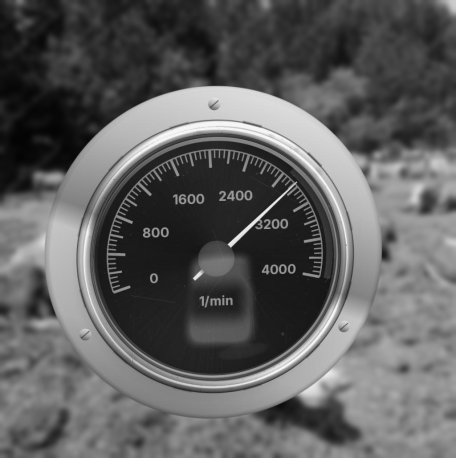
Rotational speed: 2950rpm
